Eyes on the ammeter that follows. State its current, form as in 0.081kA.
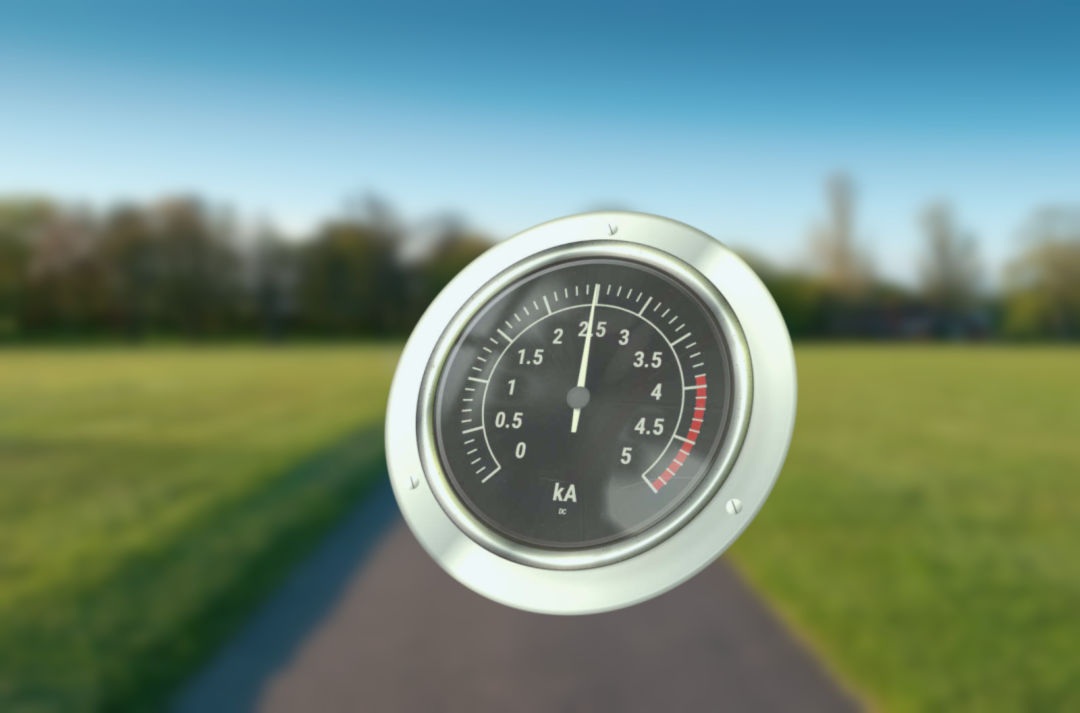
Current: 2.5kA
